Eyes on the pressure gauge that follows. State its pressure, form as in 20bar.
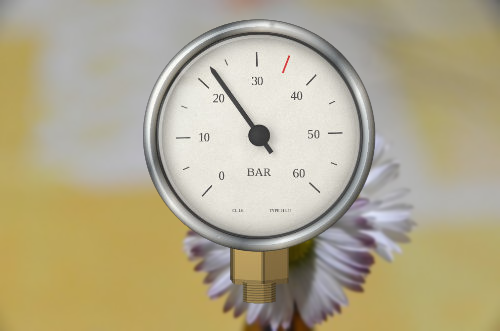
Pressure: 22.5bar
